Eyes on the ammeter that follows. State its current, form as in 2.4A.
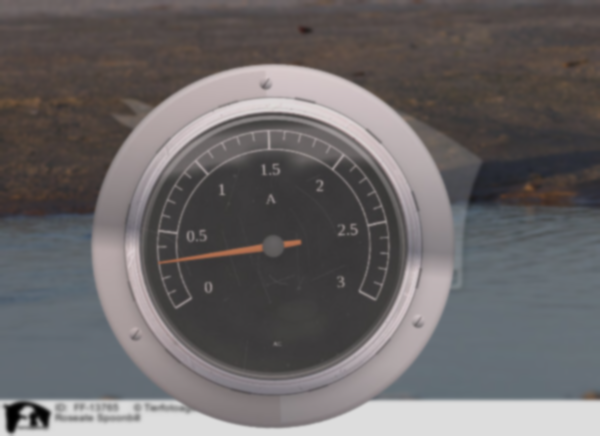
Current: 0.3A
